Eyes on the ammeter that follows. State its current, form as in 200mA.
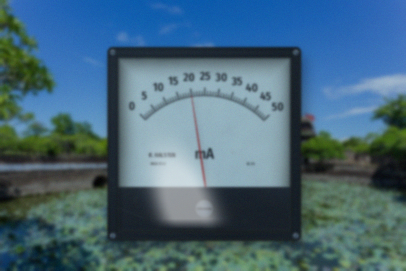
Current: 20mA
